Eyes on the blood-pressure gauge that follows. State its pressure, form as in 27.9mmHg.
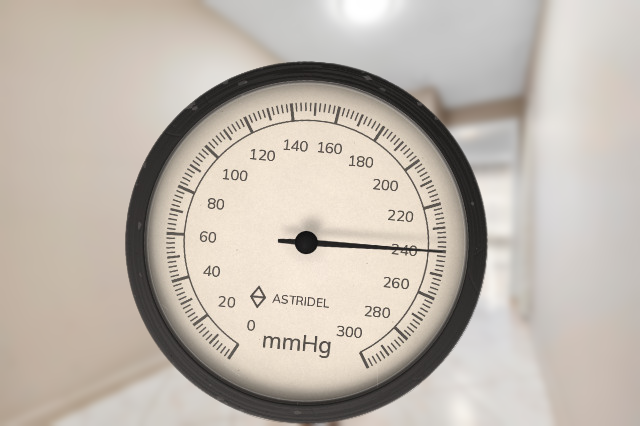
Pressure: 240mmHg
